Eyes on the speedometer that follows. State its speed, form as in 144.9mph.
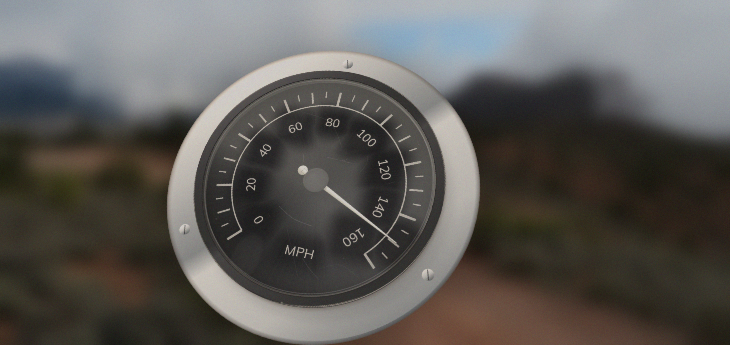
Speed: 150mph
